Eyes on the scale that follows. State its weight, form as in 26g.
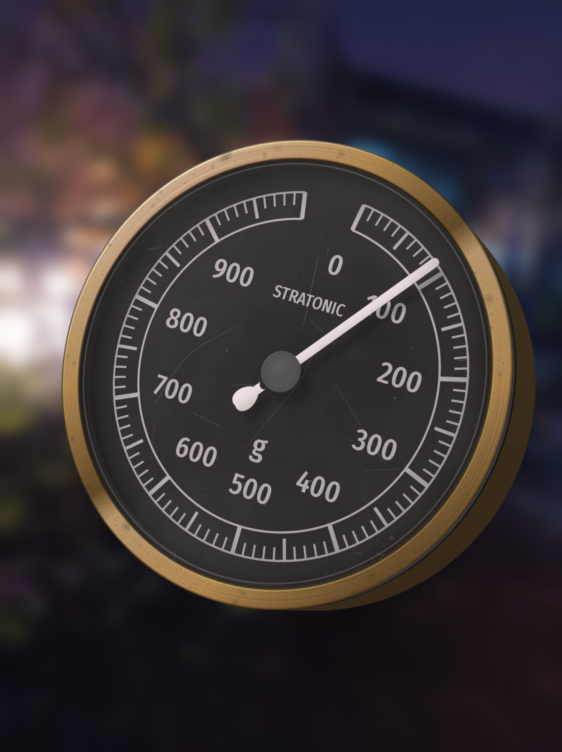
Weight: 90g
